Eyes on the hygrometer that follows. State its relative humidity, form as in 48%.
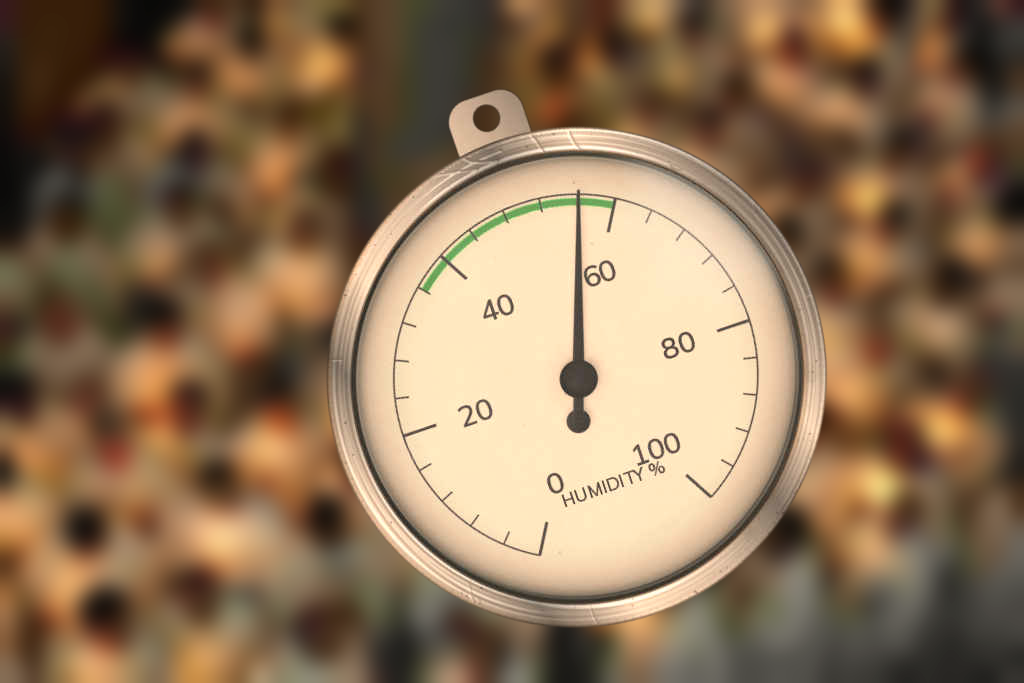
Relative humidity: 56%
